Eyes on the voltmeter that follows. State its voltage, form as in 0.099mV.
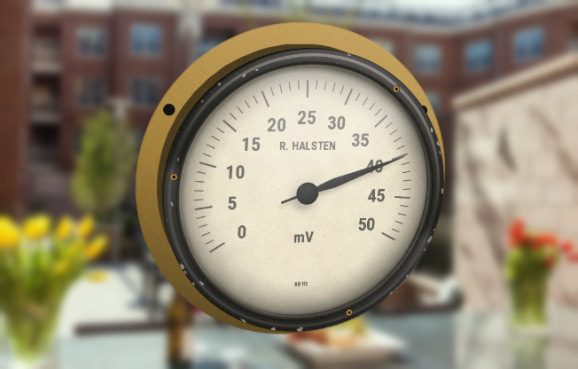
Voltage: 40mV
